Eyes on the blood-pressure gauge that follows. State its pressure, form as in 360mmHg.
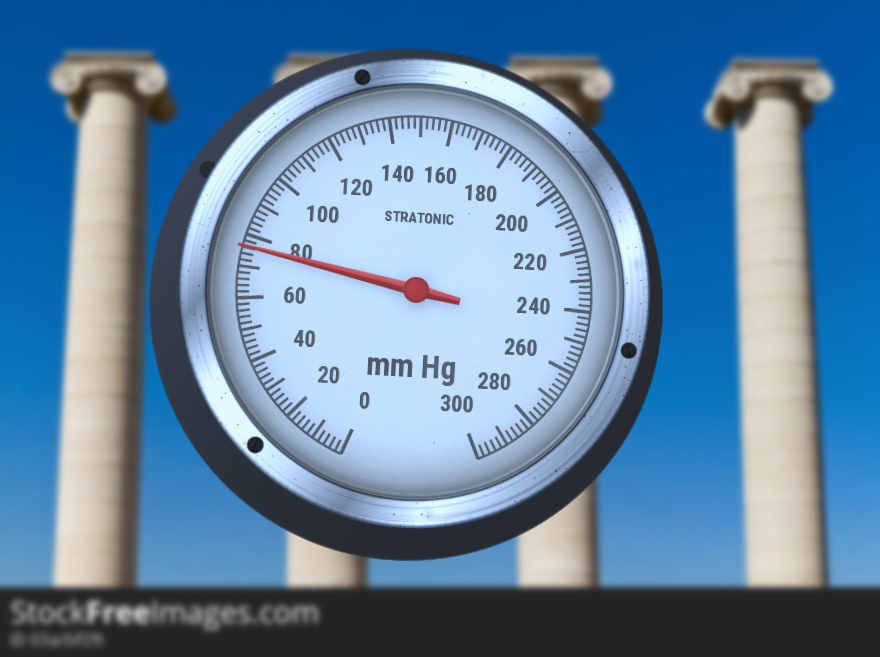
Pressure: 76mmHg
